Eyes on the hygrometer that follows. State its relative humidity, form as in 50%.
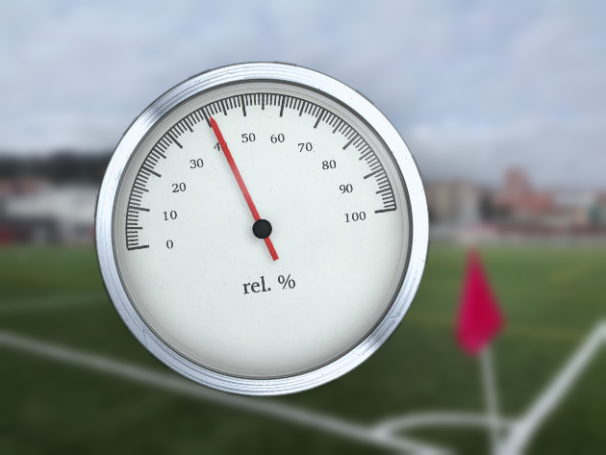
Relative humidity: 41%
